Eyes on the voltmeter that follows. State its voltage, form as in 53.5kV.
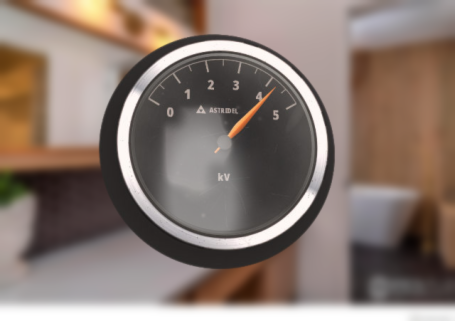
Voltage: 4.25kV
